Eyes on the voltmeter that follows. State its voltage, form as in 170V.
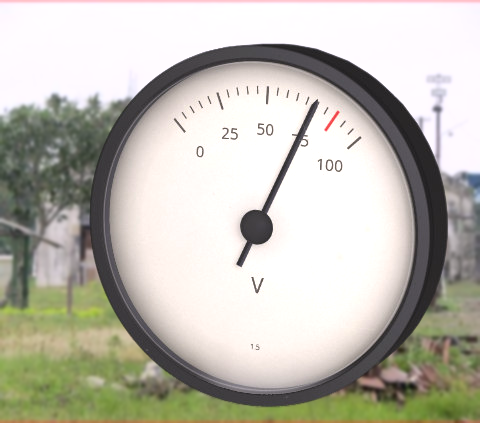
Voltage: 75V
